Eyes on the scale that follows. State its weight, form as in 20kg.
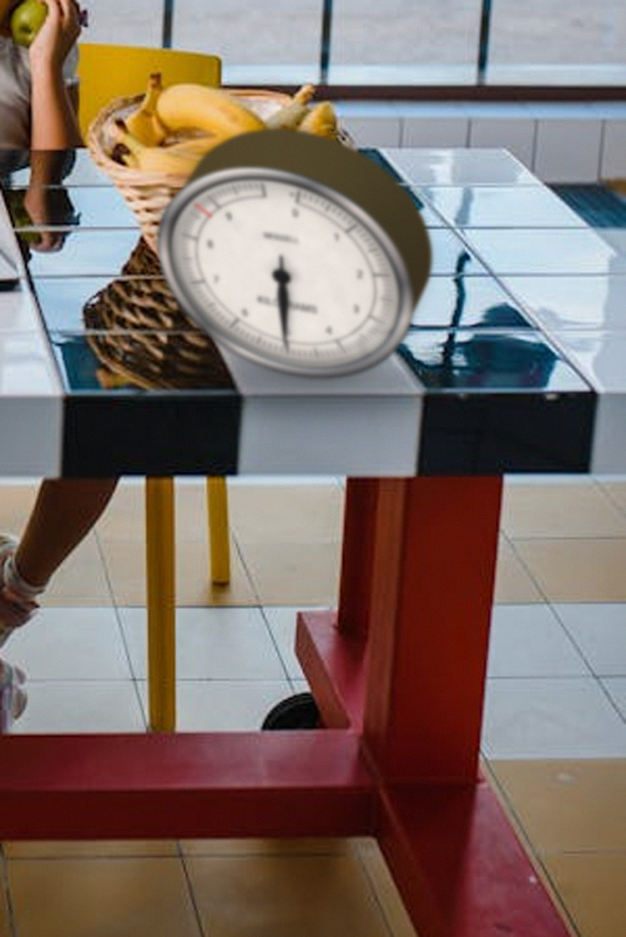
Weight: 5kg
